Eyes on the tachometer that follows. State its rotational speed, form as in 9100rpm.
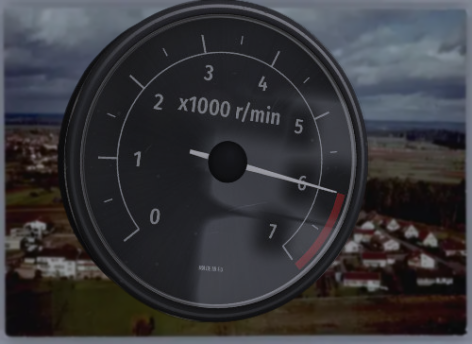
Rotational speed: 6000rpm
